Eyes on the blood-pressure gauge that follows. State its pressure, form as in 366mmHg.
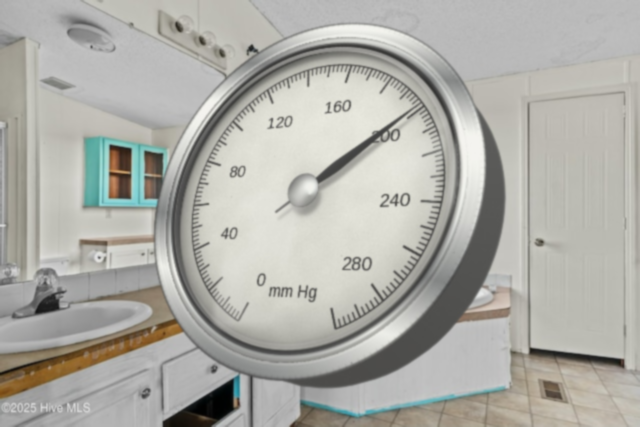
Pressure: 200mmHg
